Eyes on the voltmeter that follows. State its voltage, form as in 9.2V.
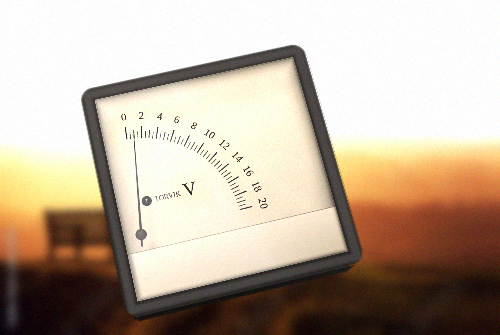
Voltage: 1V
